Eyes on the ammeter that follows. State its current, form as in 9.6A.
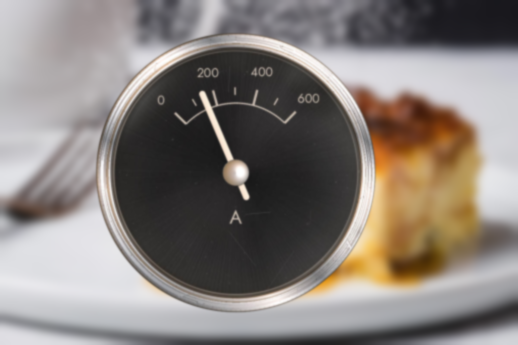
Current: 150A
